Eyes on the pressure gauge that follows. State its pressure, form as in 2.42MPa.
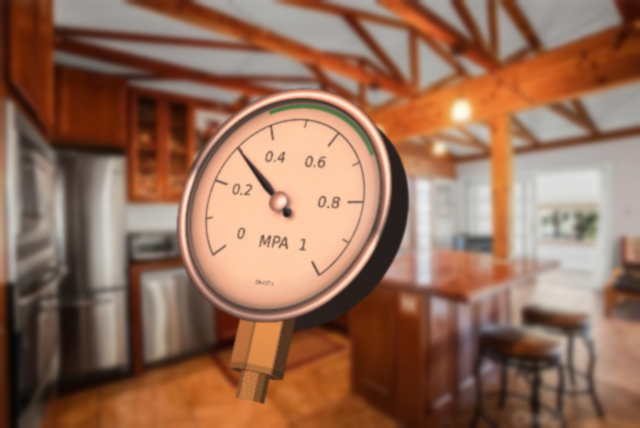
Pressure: 0.3MPa
